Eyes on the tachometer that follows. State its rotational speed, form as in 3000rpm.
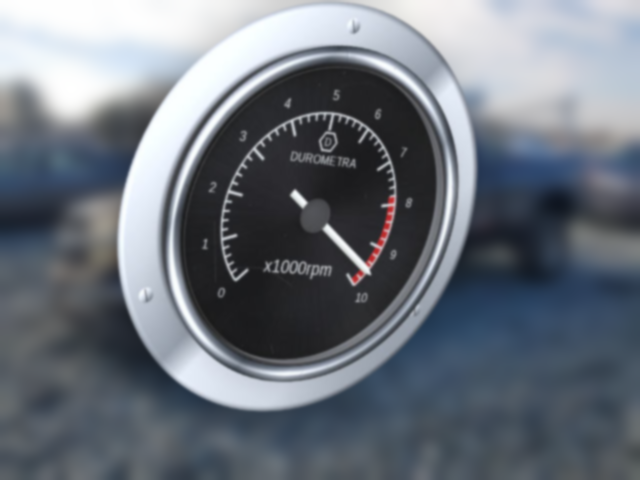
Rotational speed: 9600rpm
